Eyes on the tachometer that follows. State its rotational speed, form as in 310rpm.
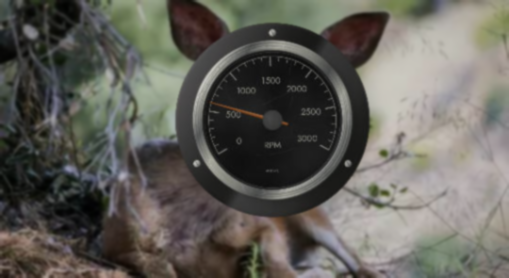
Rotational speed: 600rpm
